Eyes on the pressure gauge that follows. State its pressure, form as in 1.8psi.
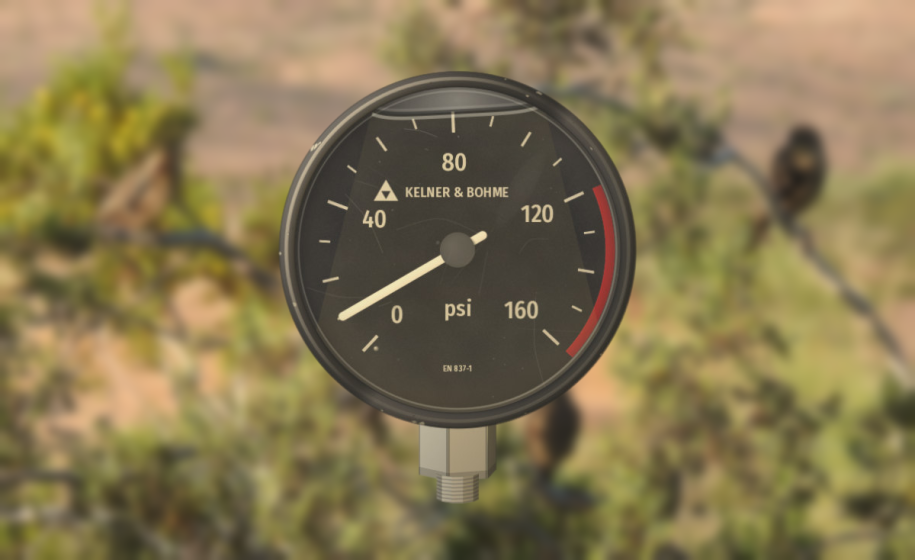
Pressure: 10psi
